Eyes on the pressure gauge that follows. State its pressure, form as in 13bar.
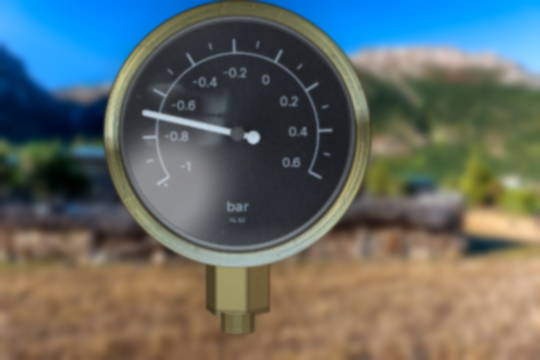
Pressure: -0.7bar
